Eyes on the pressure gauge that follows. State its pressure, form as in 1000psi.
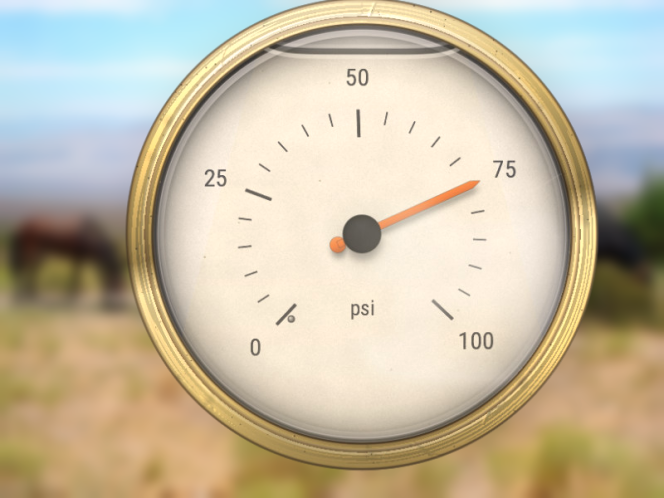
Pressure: 75psi
